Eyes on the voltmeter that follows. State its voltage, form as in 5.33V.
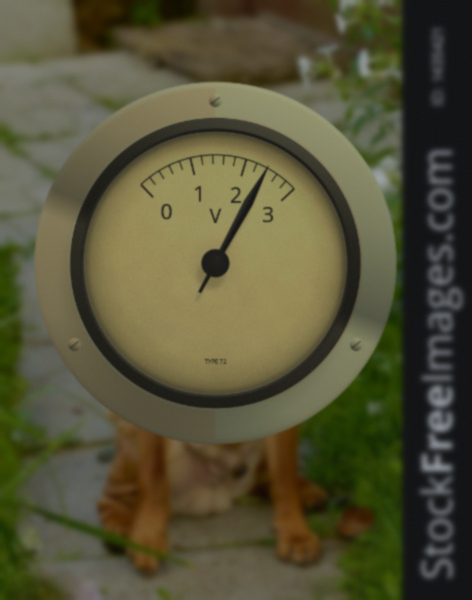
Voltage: 2.4V
